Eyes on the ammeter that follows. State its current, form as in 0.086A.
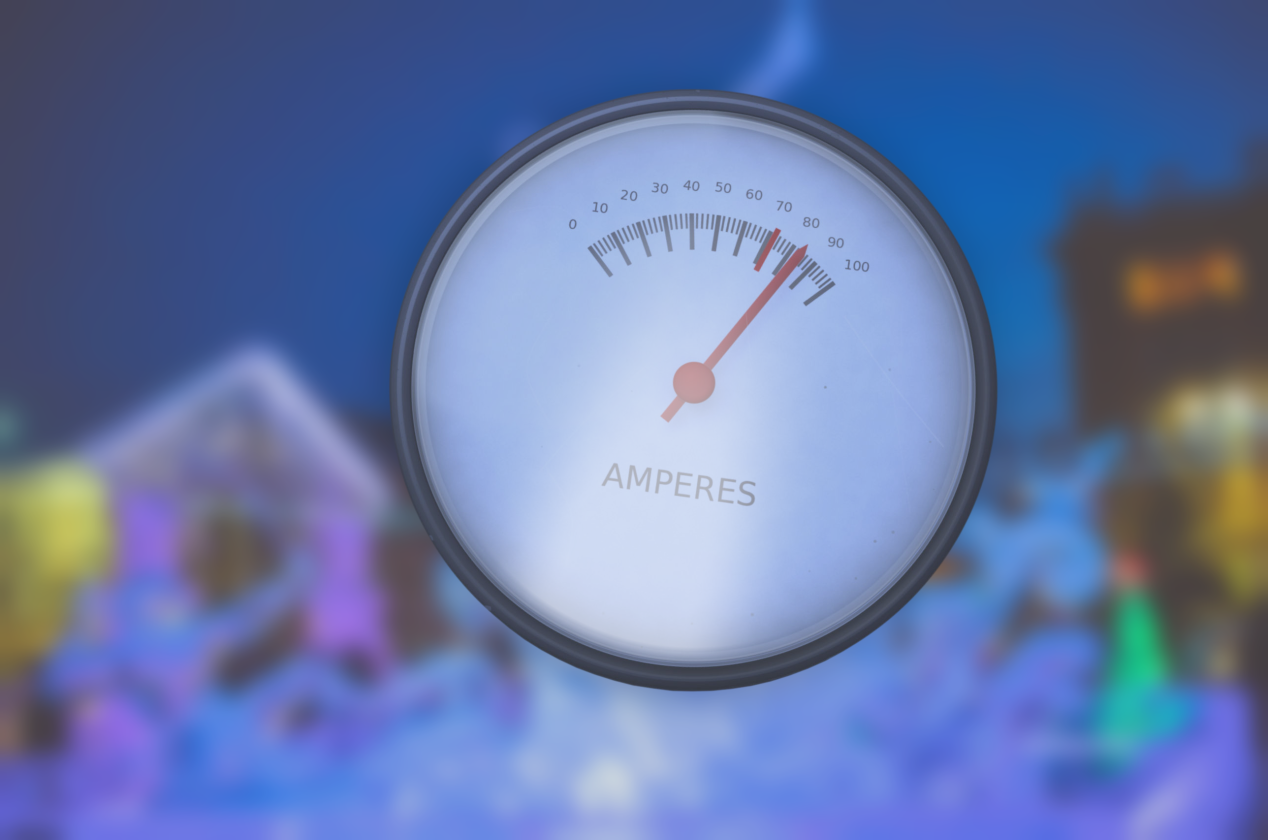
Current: 84A
